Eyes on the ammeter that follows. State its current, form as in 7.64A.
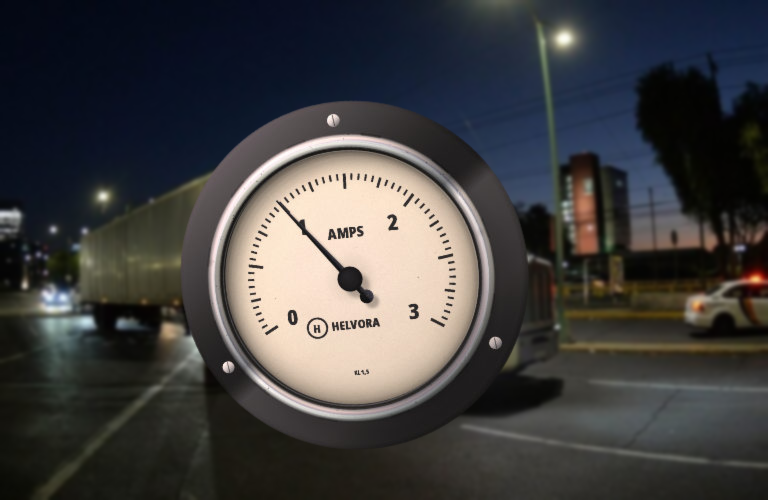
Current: 1A
